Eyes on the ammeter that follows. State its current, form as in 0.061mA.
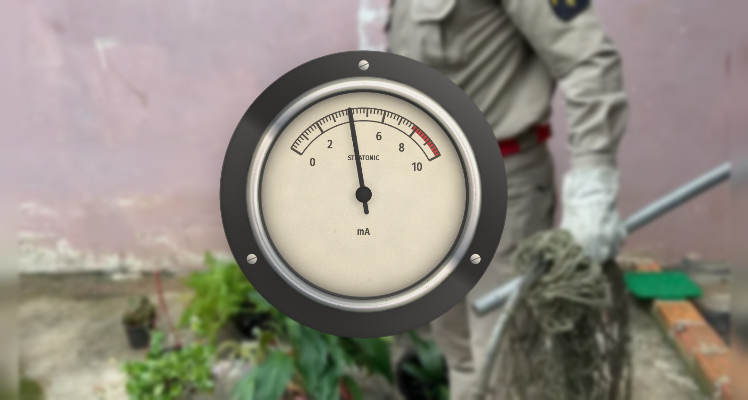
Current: 4mA
